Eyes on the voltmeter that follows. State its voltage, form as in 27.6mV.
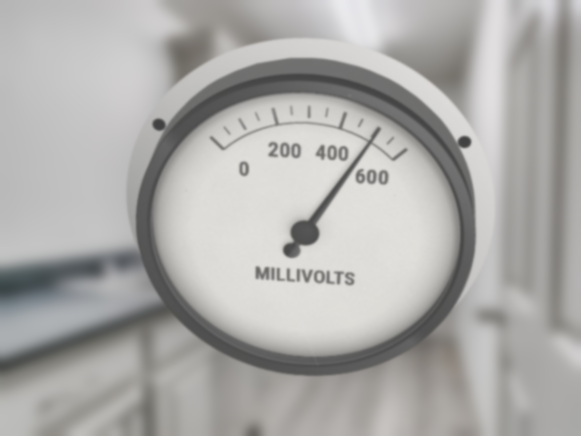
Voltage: 500mV
